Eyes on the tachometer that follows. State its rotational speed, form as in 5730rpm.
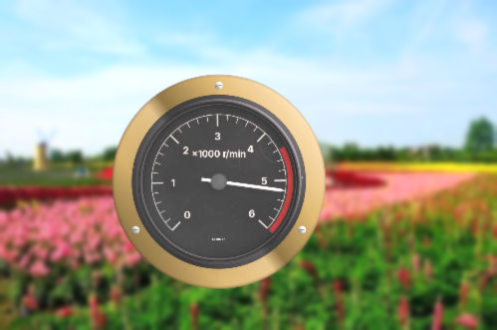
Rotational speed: 5200rpm
